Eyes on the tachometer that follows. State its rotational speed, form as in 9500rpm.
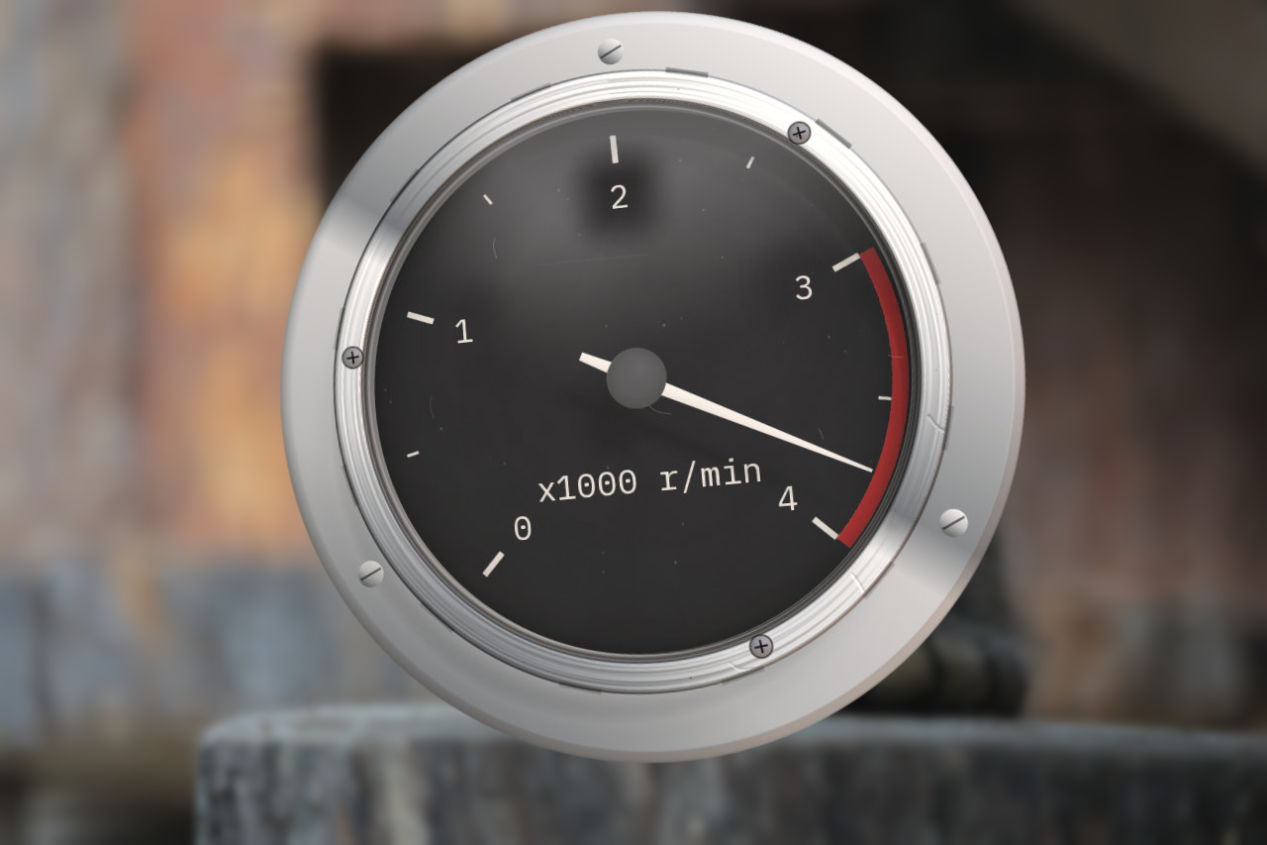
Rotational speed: 3750rpm
